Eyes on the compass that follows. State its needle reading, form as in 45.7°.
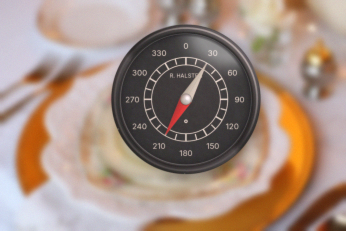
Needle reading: 210°
